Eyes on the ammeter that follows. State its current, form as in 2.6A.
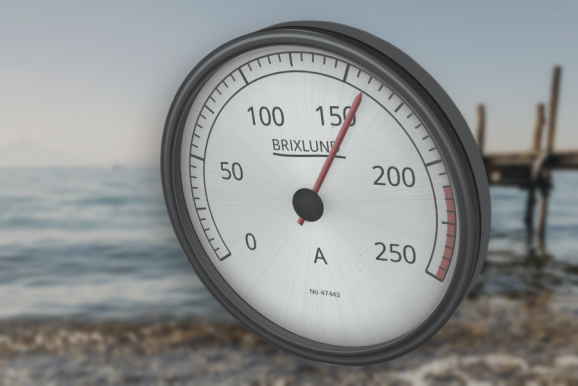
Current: 160A
